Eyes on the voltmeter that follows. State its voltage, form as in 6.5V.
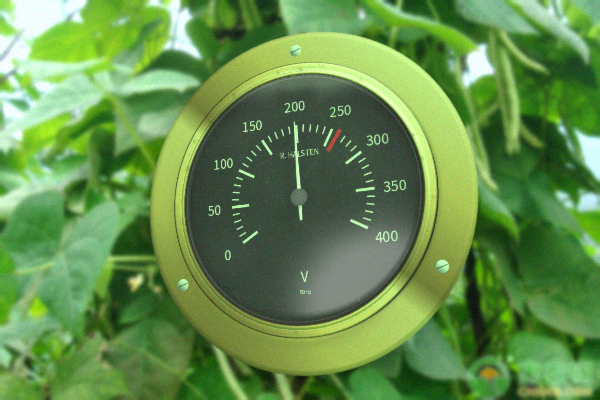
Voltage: 200V
